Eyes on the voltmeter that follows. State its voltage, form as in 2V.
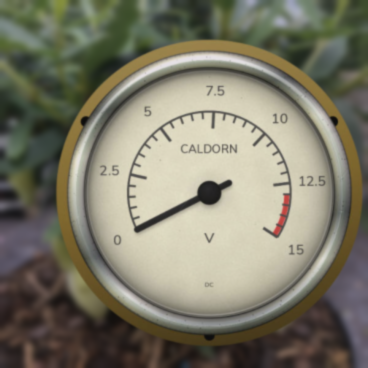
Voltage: 0V
